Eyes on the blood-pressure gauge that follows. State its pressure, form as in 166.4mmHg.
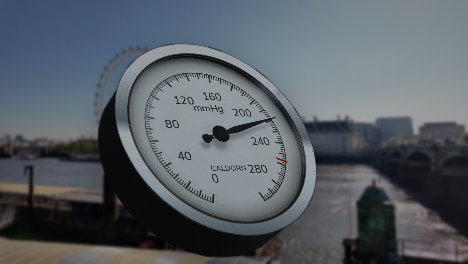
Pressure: 220mmHg
